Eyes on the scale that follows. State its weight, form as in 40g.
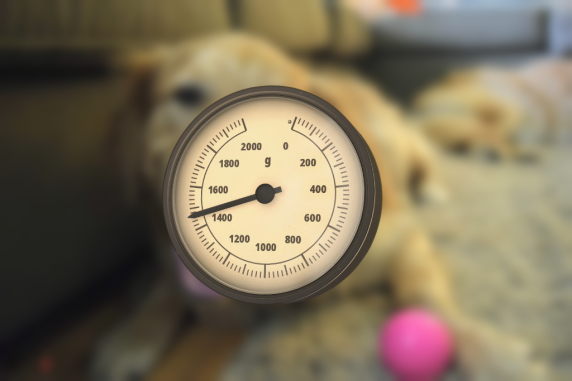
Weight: 1460g
